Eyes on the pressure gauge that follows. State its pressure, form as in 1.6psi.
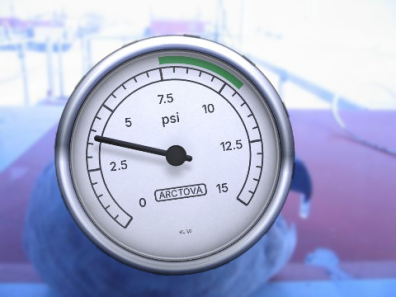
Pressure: 3.75psi
